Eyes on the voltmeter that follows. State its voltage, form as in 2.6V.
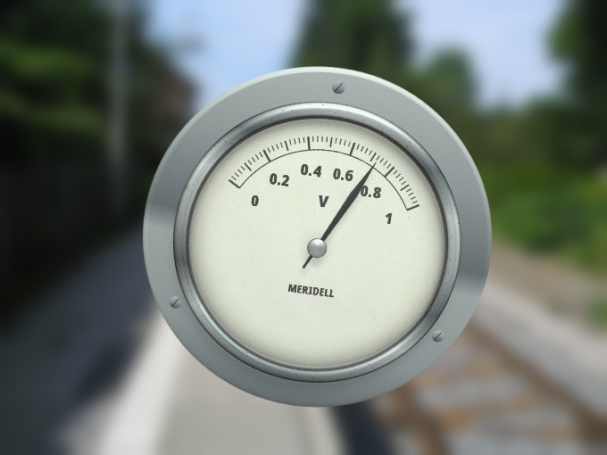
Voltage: 0.72V
